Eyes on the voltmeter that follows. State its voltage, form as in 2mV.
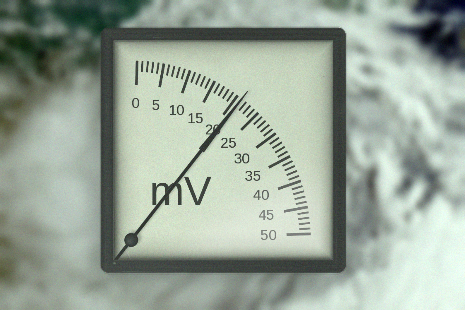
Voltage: 21mV
